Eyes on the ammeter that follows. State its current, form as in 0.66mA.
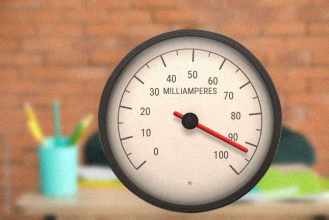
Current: 92.5mA
